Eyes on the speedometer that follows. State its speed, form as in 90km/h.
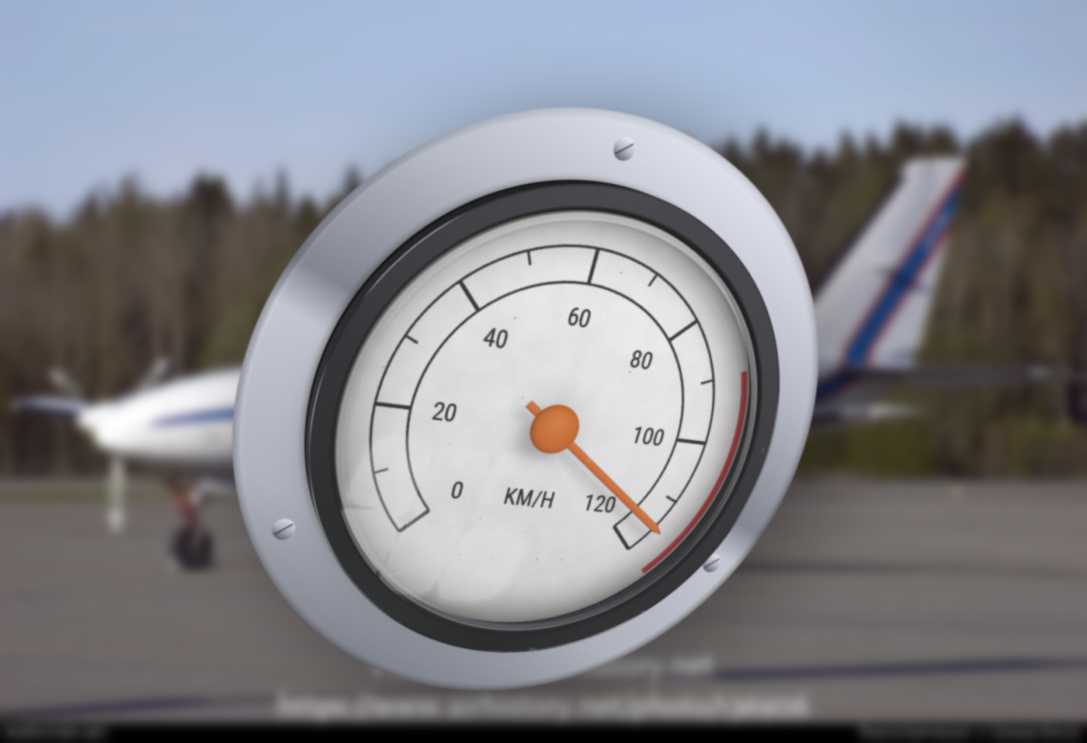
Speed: 115km/h
